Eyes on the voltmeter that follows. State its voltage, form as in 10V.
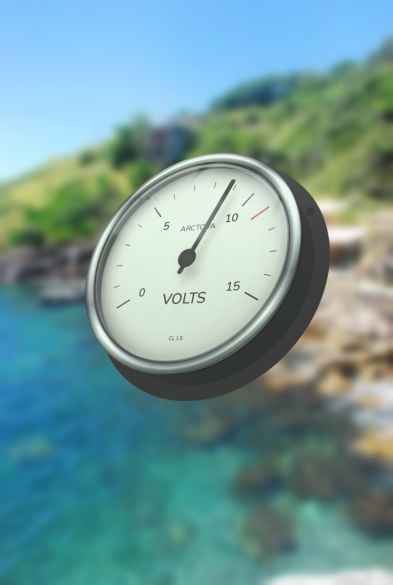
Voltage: 9V
